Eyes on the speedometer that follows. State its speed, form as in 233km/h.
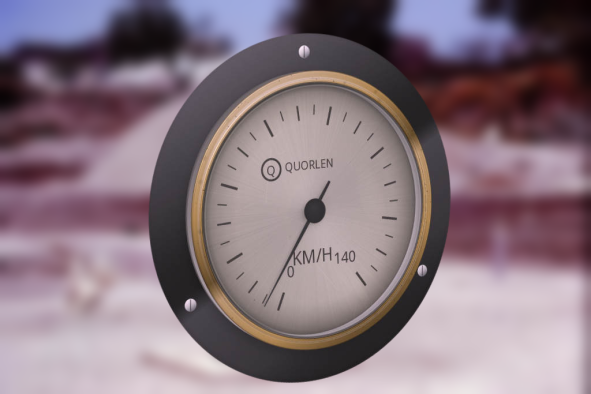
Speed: 5km/h
